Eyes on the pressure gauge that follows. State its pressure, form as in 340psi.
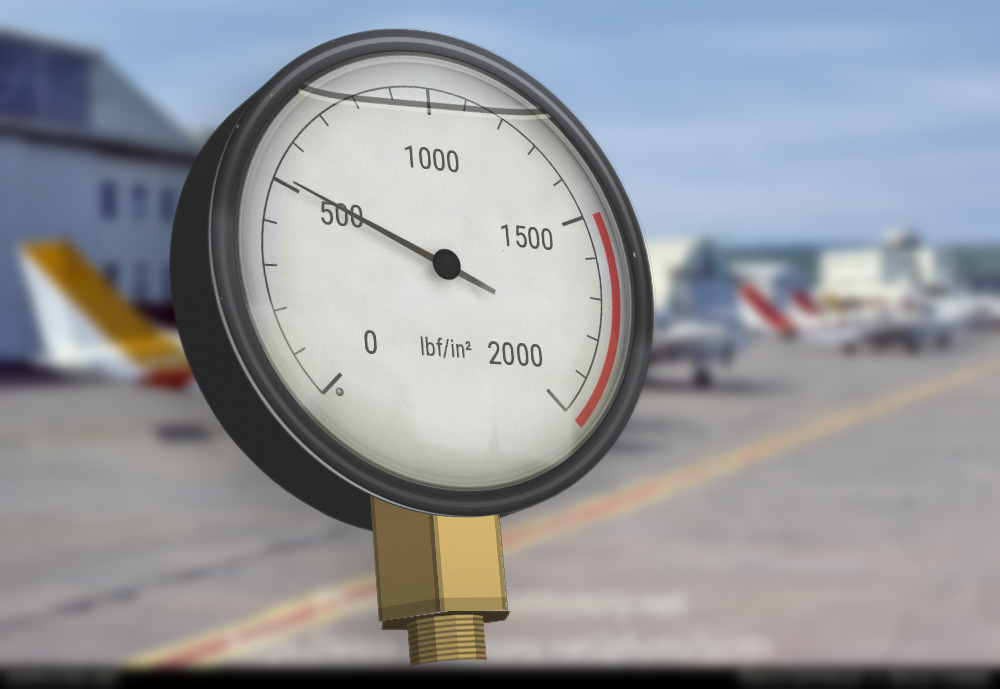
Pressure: 500psi
